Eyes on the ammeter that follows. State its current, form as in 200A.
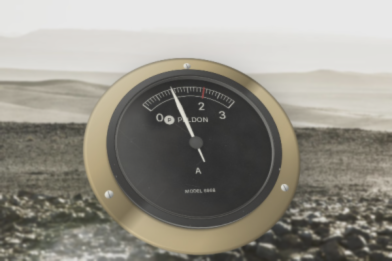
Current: 1A
